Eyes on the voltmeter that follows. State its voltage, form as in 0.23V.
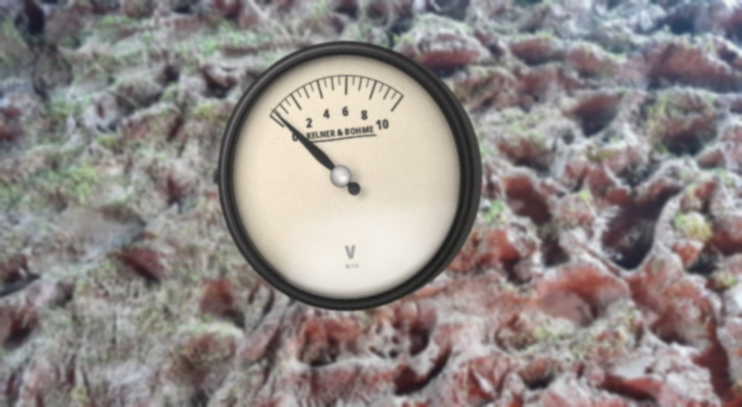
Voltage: 0.5V
